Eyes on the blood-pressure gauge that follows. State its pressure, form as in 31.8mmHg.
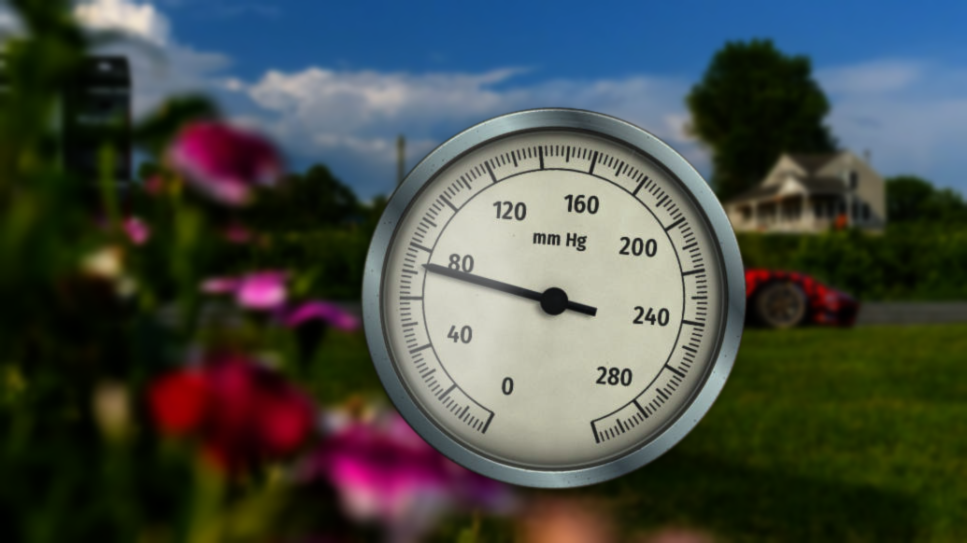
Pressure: 74mmHg
